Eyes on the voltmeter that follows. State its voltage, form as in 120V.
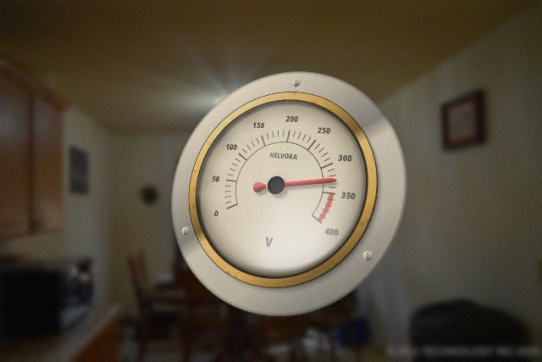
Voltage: 330V
